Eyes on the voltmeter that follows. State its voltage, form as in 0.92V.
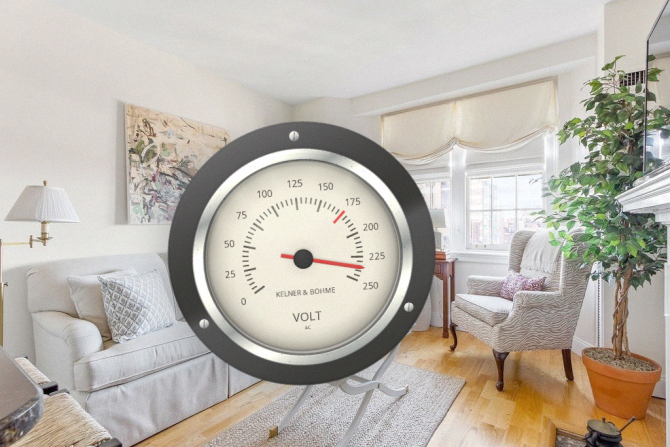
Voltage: 235V
